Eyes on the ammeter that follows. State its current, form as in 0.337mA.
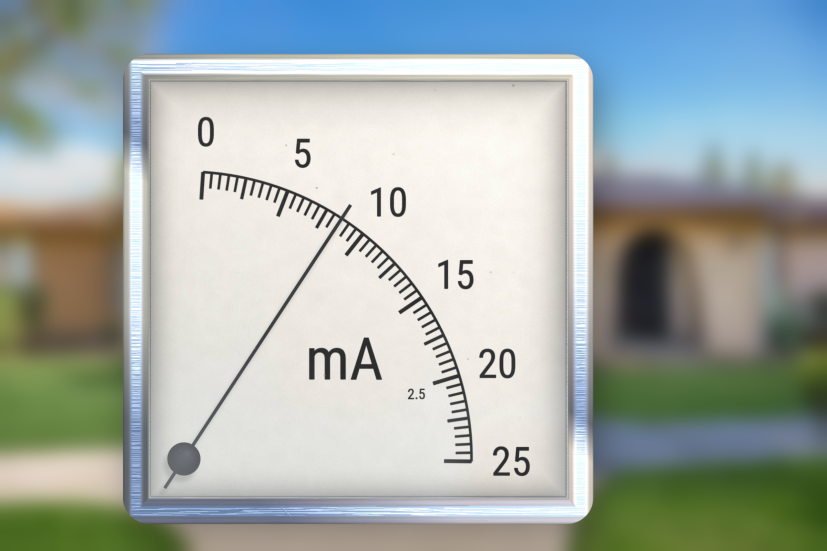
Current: 8.5mA
